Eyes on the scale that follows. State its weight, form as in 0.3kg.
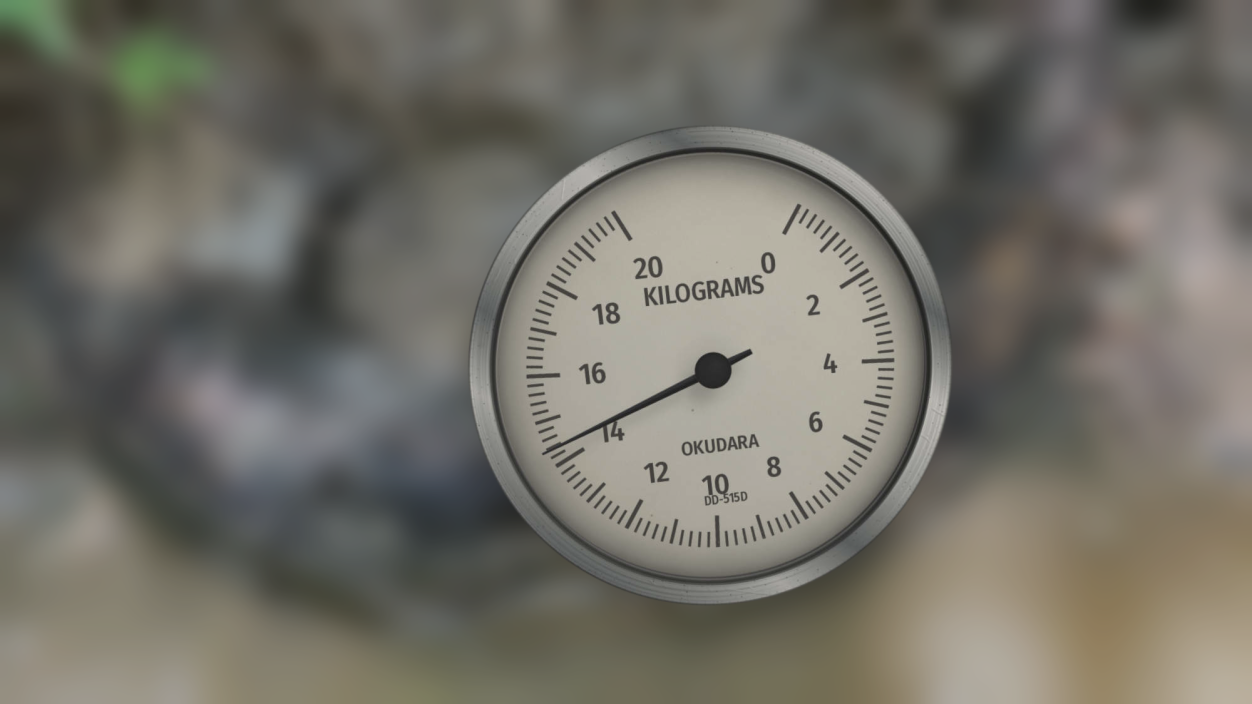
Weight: 14.4kg
